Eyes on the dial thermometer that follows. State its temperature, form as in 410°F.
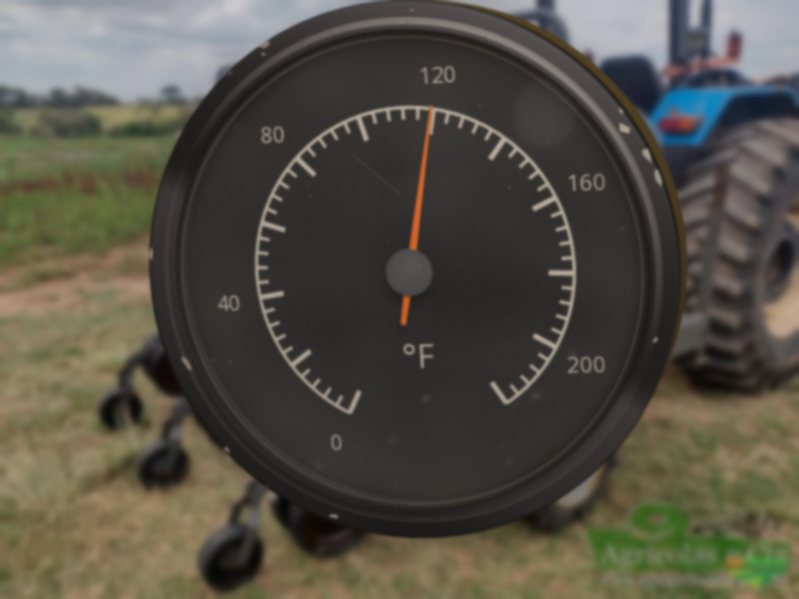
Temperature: 120°F
